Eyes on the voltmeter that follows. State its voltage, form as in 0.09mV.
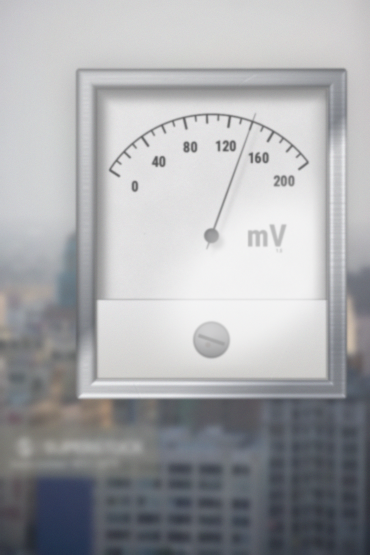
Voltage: 140mV
